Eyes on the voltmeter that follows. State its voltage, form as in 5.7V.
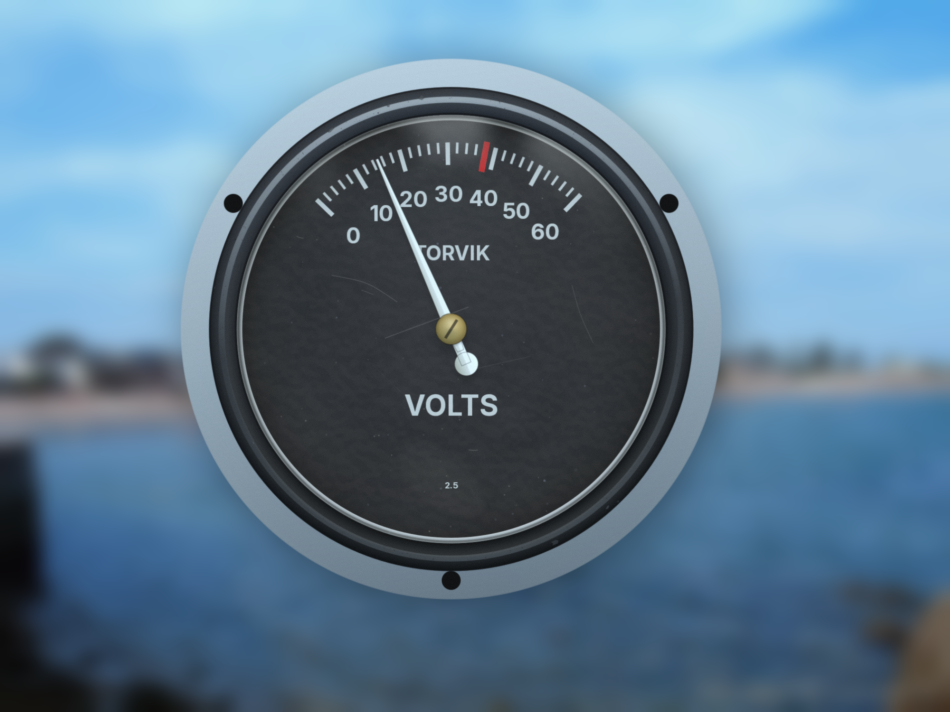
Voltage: 15V
